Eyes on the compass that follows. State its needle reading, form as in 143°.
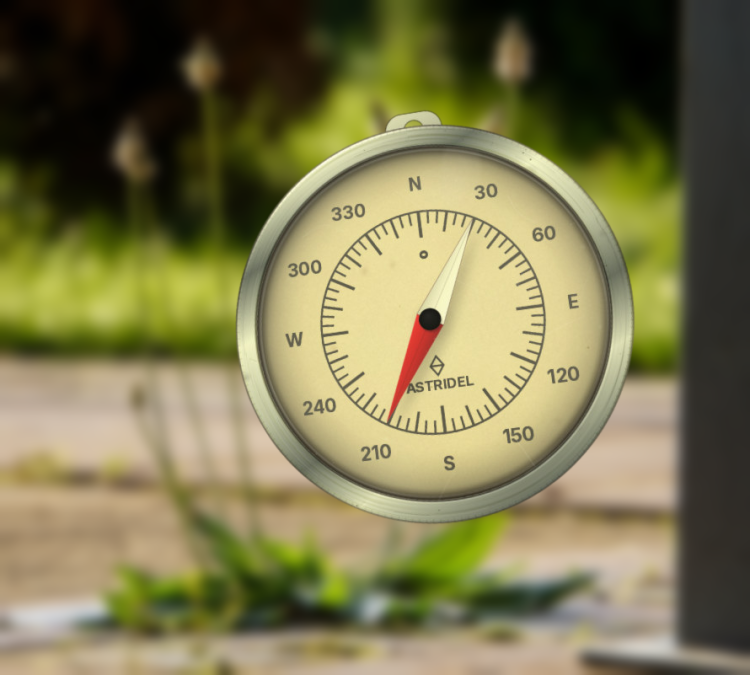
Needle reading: 210°
